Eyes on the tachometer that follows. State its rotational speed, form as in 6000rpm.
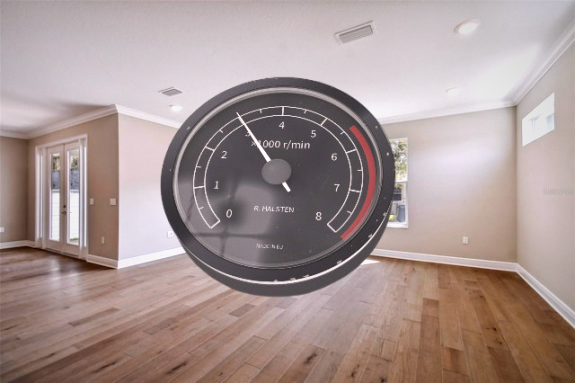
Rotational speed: 3000rpm
